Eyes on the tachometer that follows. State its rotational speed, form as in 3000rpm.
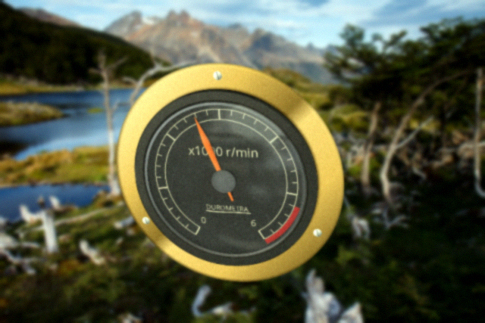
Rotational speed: 2600rpm
